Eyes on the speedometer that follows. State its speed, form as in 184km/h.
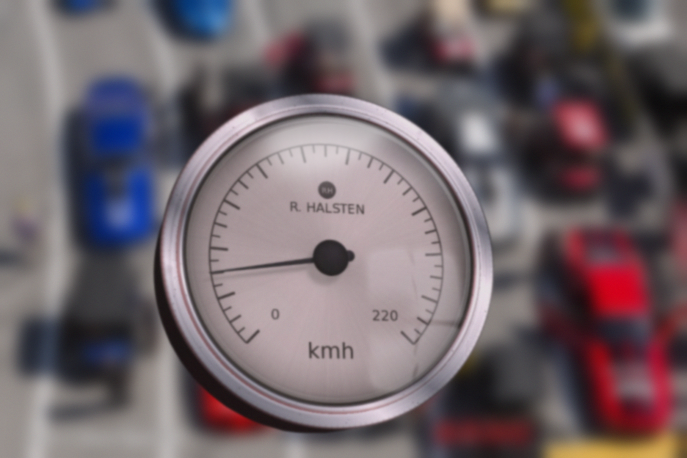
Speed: 30km/h
